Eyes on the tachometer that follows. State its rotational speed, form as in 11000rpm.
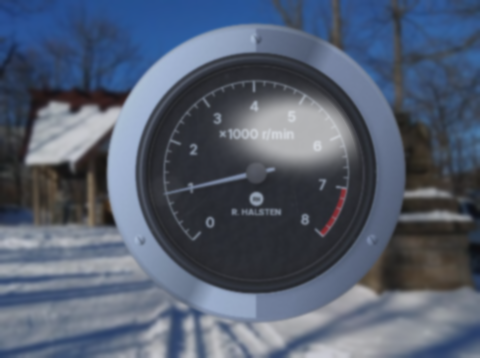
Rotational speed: 1000rpm
